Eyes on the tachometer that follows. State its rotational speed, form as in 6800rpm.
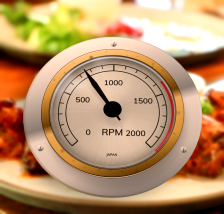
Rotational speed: 750rpm
